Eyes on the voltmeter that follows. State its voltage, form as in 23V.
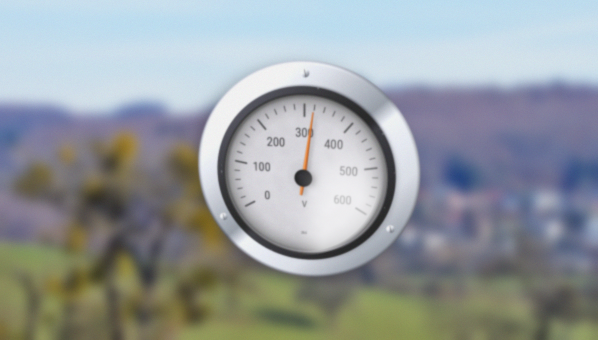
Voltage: 320V
